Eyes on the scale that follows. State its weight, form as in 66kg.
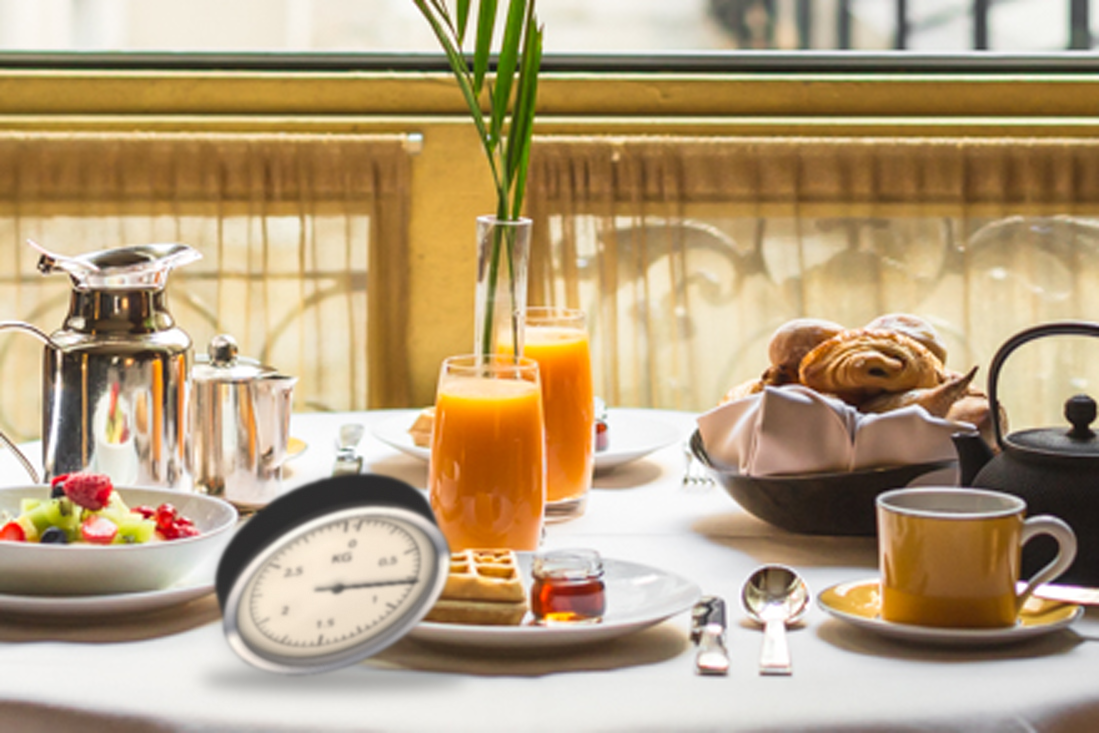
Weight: 0.75kg
